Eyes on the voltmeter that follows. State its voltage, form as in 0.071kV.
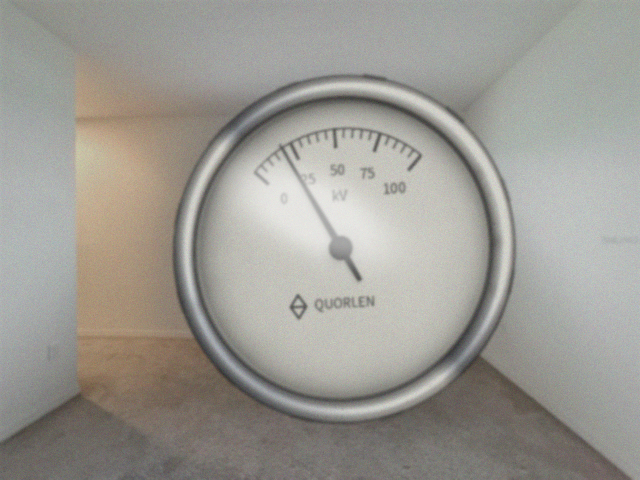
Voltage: 20kV
